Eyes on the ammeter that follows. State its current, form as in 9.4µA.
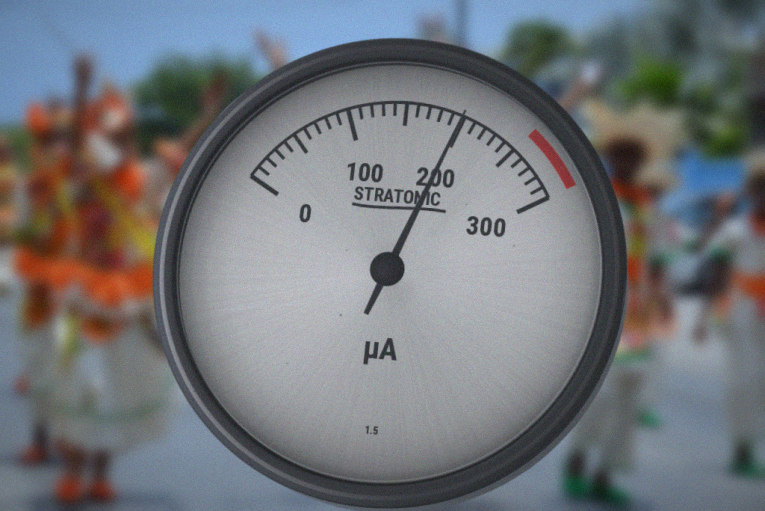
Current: 200µA
